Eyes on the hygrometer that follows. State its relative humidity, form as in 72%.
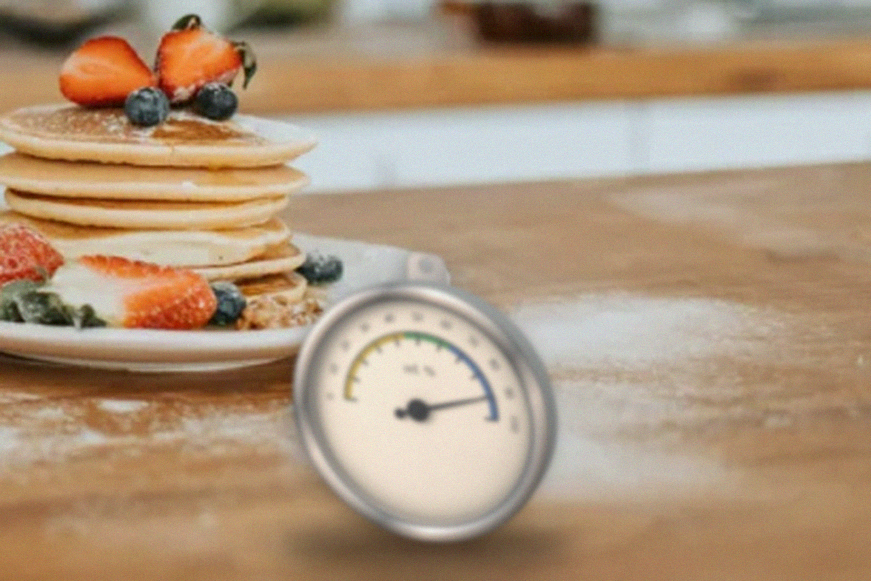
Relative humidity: 90%
